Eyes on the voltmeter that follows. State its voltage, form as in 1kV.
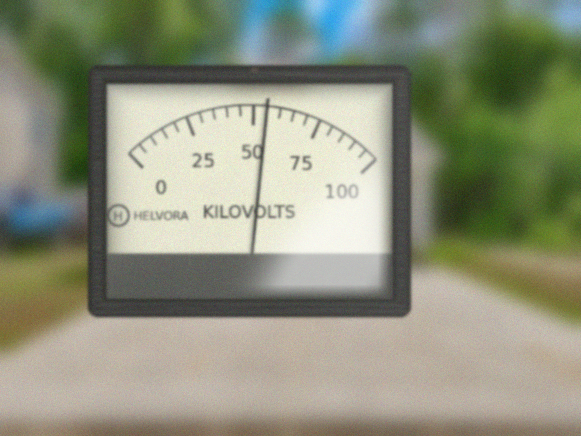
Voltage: 55kV
